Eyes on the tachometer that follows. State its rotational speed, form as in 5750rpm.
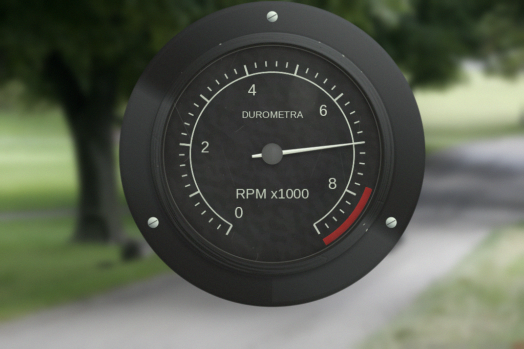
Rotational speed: 7000rpm
